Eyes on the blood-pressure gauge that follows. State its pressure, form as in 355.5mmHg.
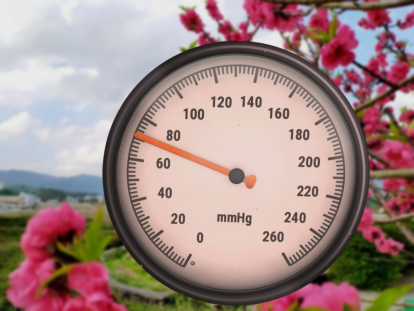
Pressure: 72mmHg
